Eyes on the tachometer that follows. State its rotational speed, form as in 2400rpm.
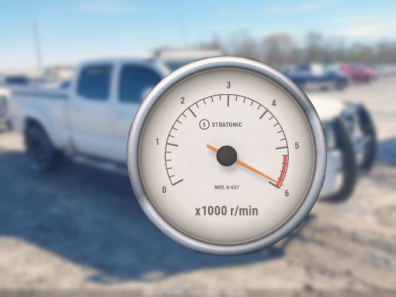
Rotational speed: 5900rpm
